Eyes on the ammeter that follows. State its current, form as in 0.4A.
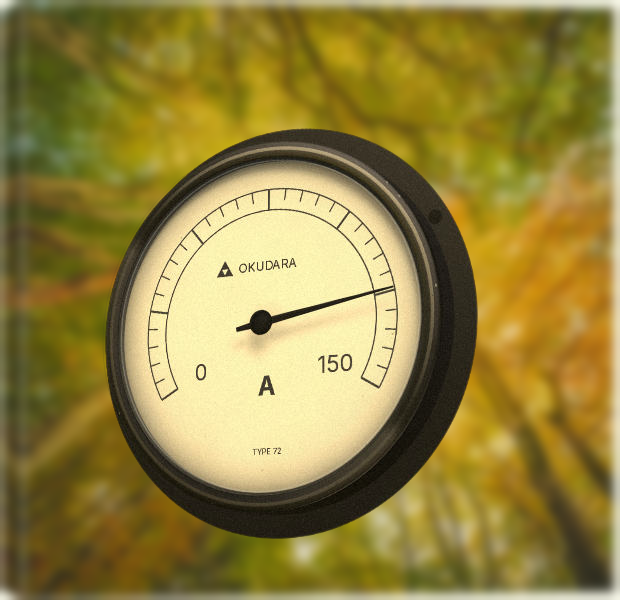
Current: 125A
